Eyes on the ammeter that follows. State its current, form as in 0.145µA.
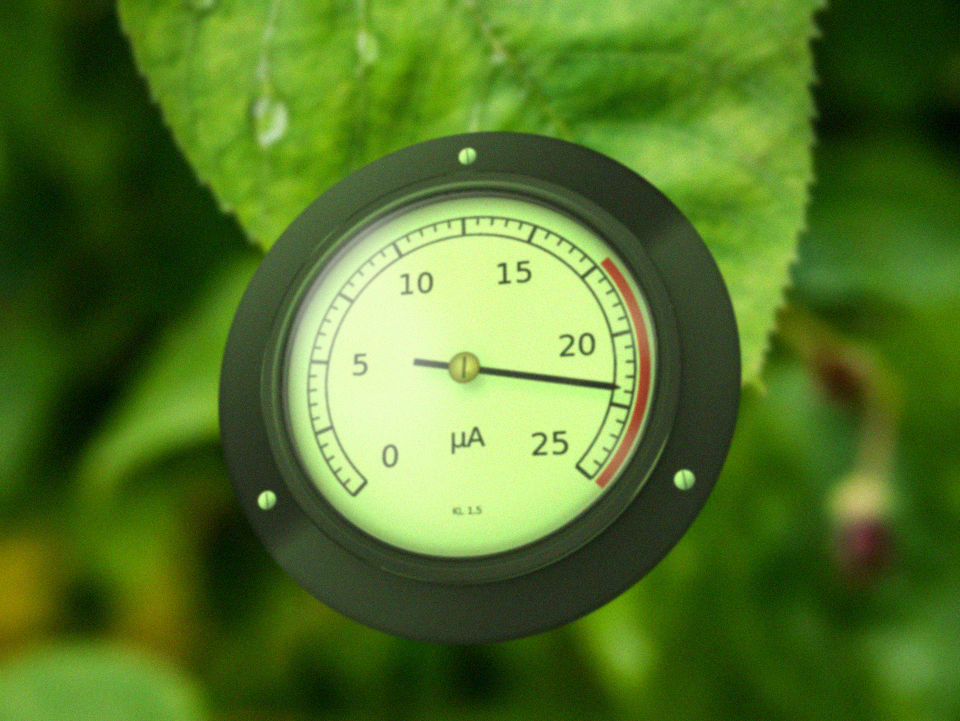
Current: 22µA
